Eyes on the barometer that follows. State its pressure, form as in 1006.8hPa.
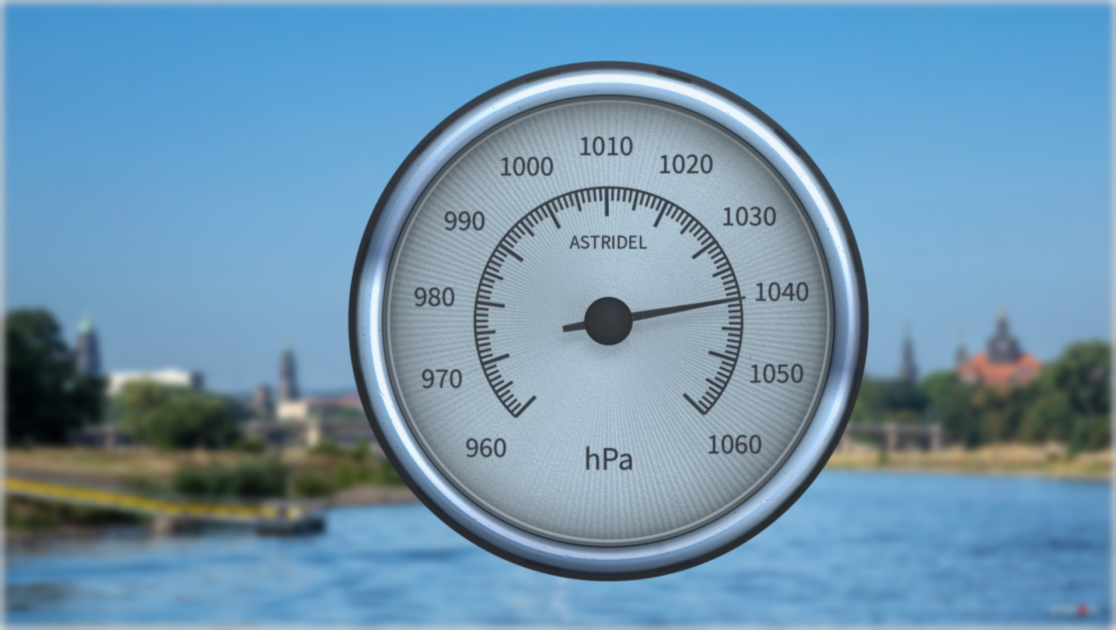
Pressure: 1040hPa
